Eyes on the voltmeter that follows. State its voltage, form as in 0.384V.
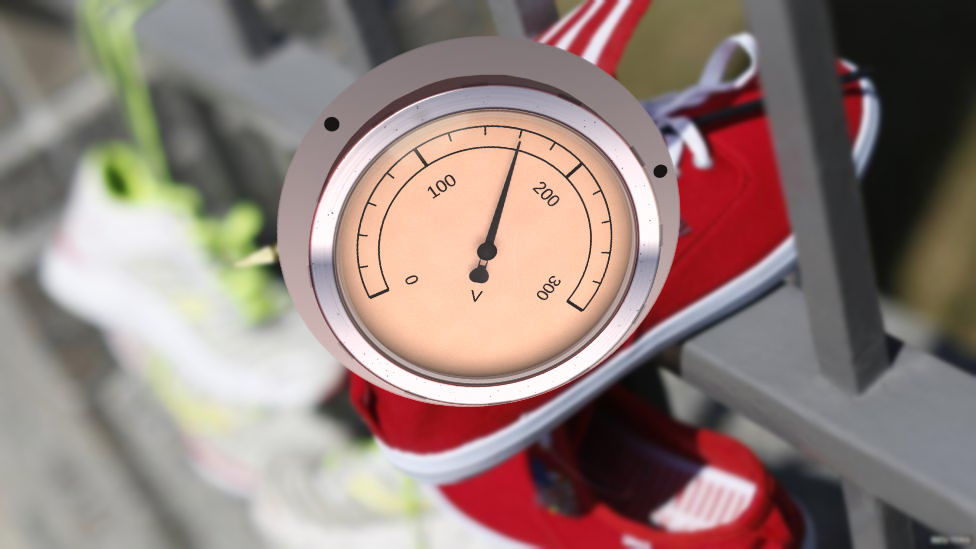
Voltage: 160V
